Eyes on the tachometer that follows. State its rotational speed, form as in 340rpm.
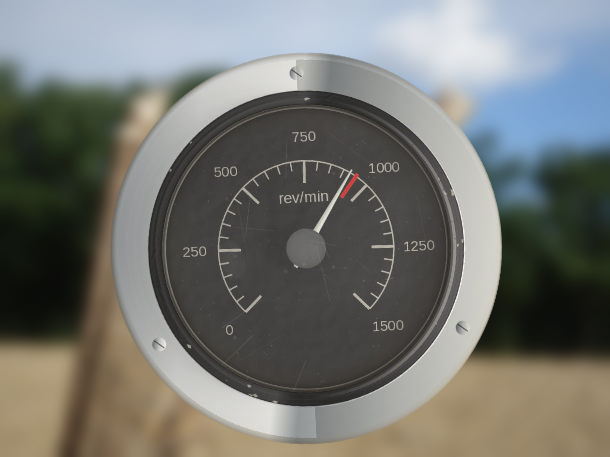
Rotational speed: 925rpm
